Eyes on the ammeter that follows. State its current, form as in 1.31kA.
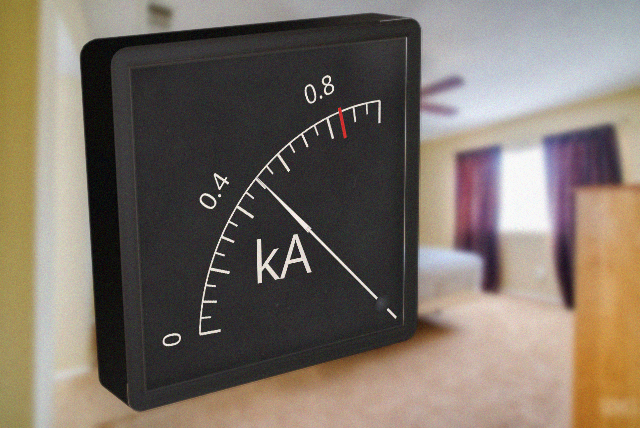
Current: 0.5kA
